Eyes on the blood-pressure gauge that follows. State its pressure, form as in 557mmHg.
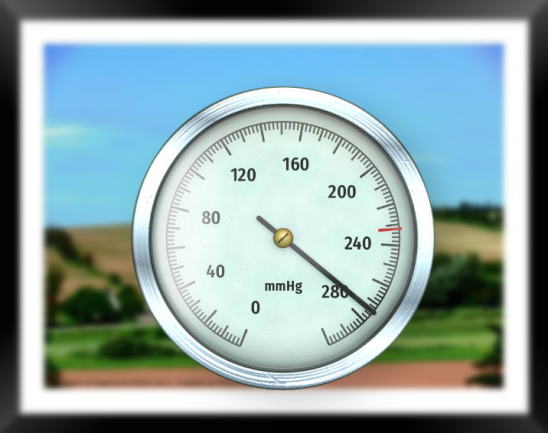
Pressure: 274mmHg
